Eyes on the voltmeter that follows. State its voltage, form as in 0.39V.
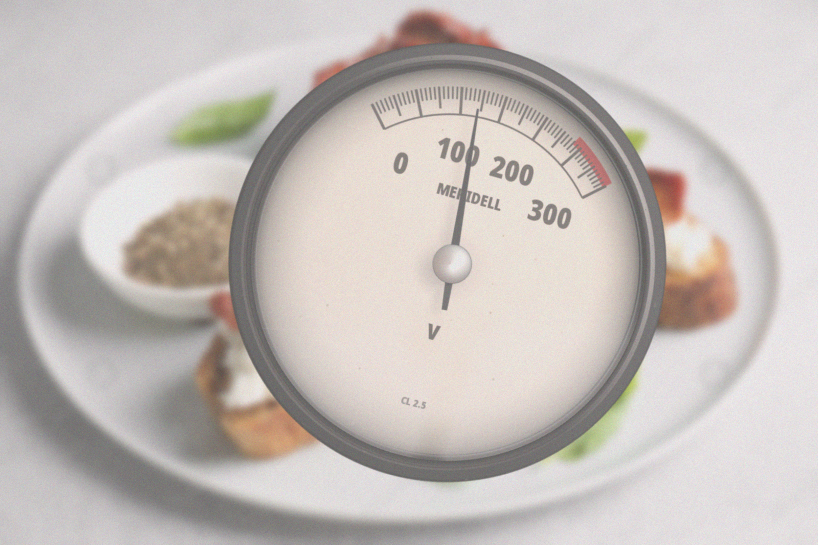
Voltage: 120V
